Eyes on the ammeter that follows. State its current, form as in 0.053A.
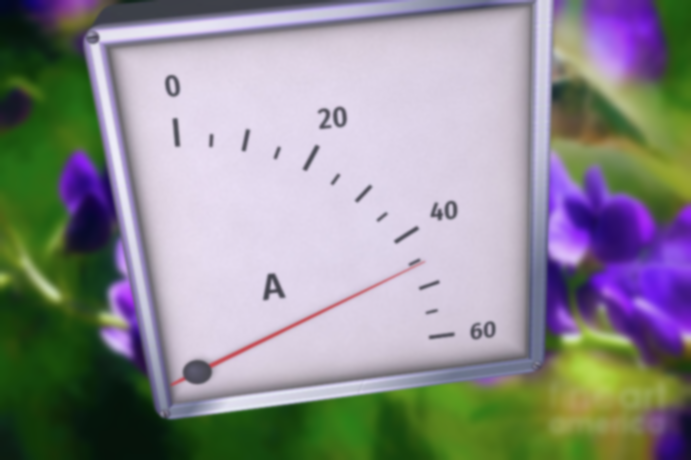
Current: 45A
